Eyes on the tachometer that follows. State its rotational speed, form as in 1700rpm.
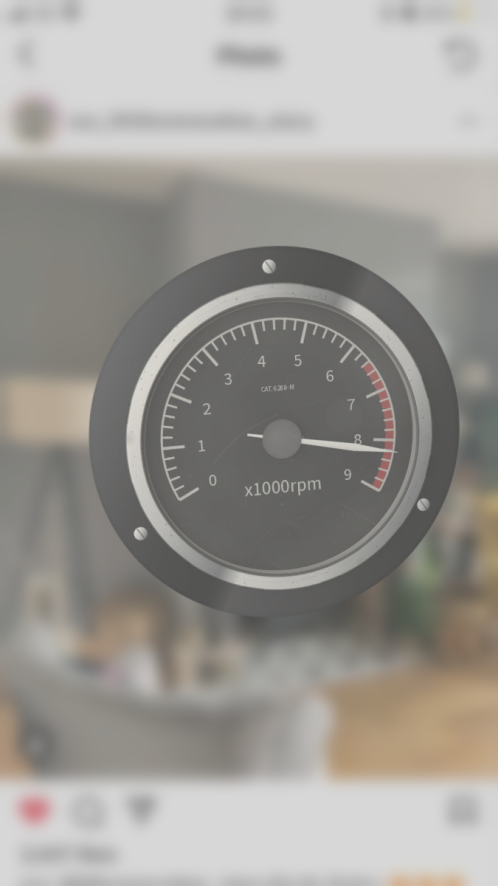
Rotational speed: 8200rpm
